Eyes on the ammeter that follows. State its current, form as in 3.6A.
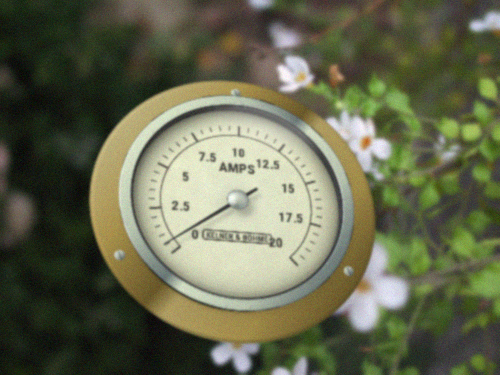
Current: 0.5A
